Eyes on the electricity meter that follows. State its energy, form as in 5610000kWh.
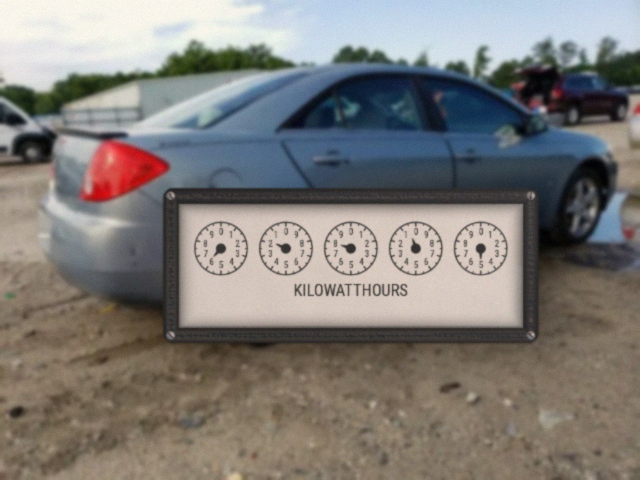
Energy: 61805kWh
